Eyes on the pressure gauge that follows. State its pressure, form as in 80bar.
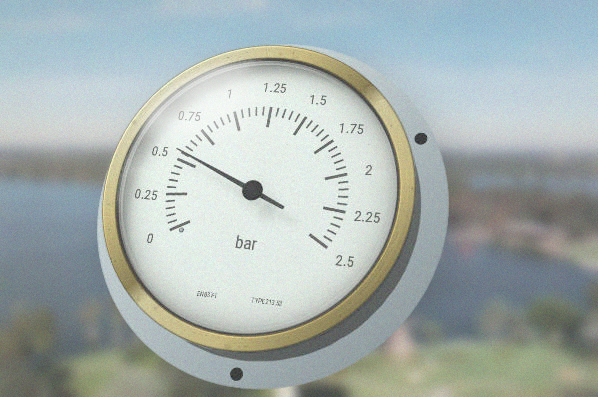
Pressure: 0.55bar
